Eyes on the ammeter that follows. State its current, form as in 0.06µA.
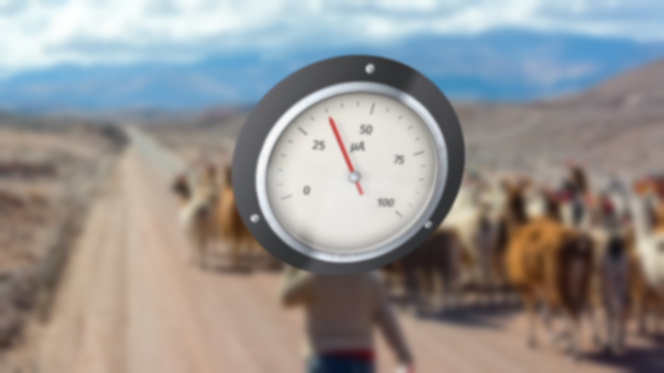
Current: 35µA
